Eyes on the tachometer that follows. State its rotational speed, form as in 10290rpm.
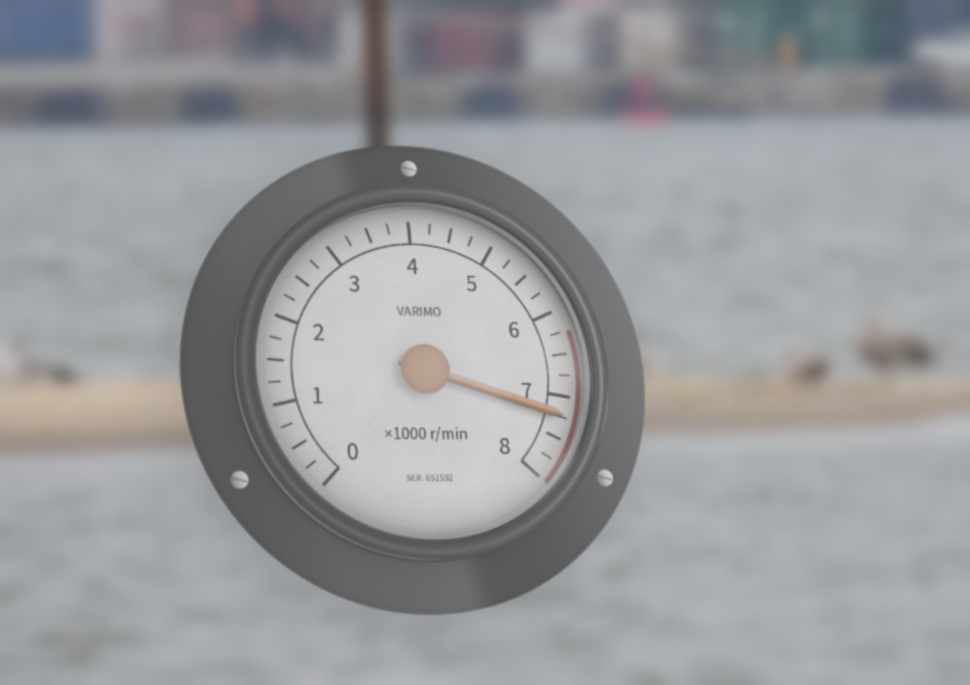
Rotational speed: 7250rpm
